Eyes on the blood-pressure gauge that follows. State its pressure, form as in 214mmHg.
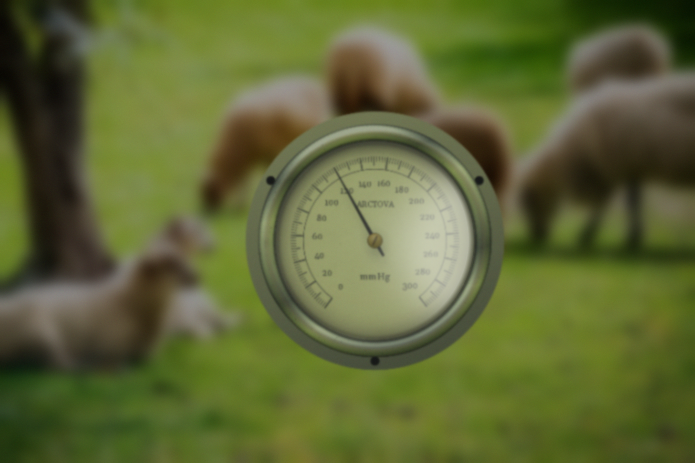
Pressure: 120mmHg
